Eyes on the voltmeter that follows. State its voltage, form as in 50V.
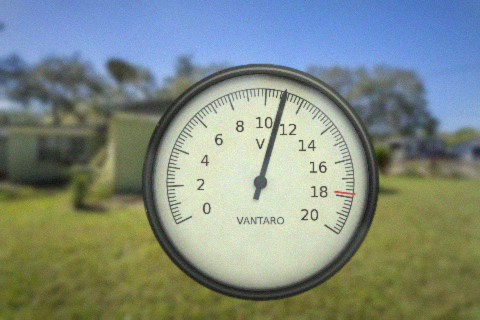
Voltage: 11V
